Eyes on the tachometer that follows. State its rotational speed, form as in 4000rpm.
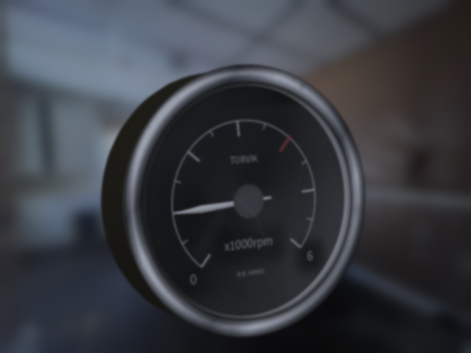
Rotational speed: 1000rpm
